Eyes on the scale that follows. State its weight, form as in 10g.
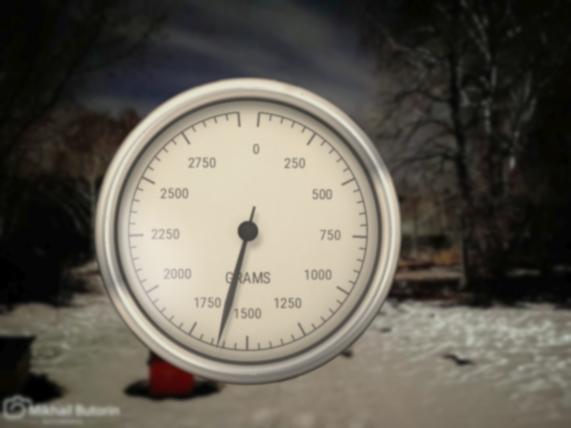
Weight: 1625g
